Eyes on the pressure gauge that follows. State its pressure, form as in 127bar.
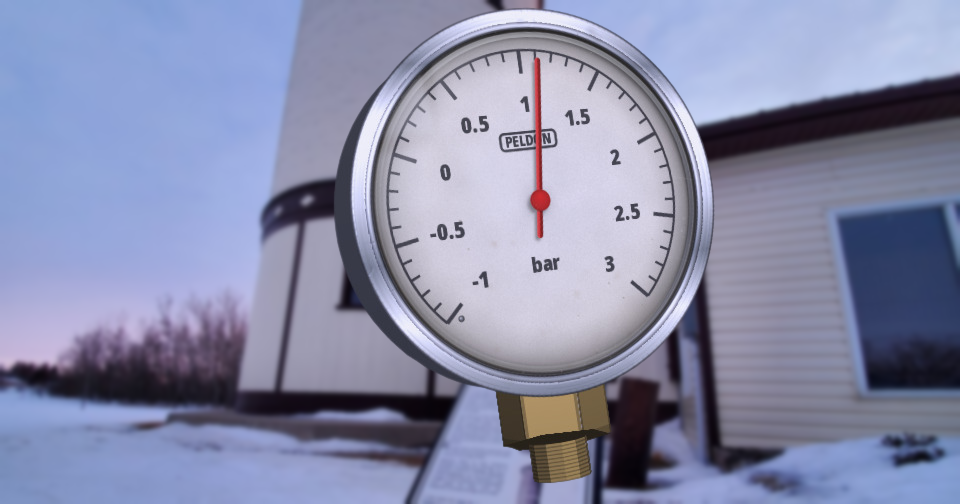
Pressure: 1.1bar
